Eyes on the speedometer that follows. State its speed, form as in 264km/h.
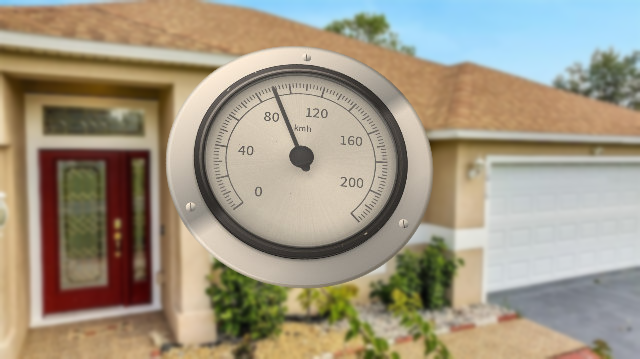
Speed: 90km/h
